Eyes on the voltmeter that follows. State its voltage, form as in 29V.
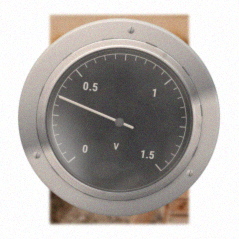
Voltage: 0.35V
